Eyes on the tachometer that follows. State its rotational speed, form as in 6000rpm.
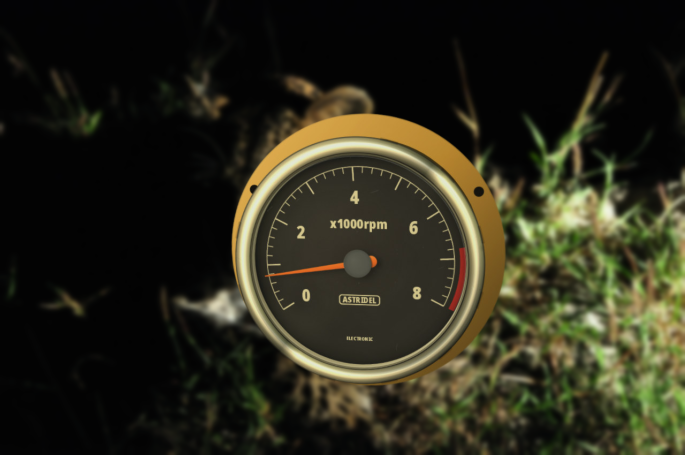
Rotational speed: 800rpm
